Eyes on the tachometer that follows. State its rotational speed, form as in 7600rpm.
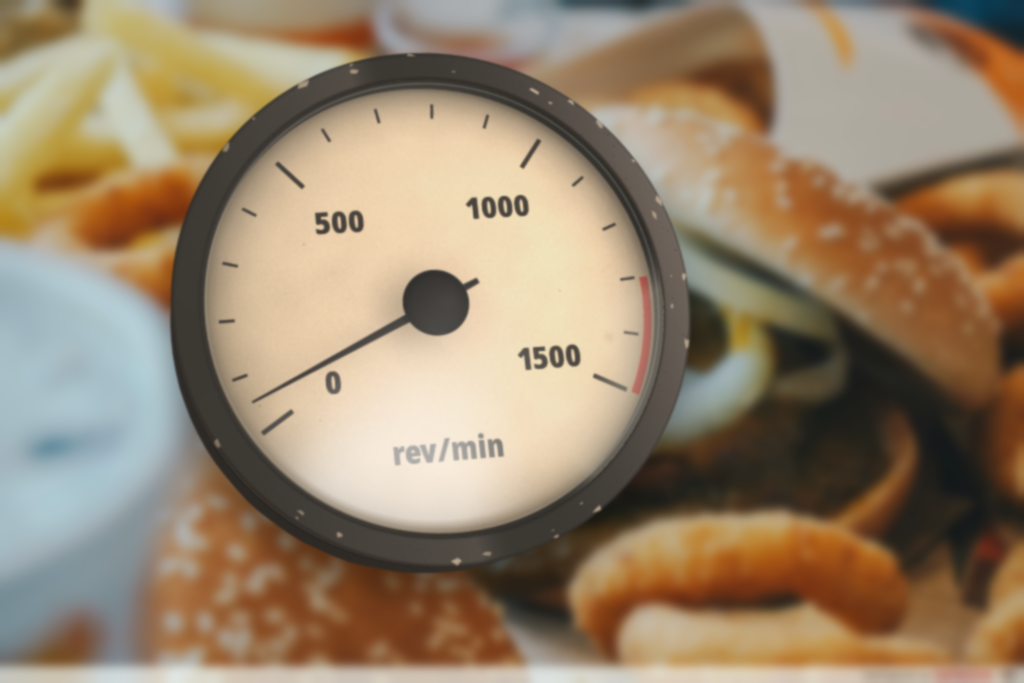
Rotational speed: 50rpm
